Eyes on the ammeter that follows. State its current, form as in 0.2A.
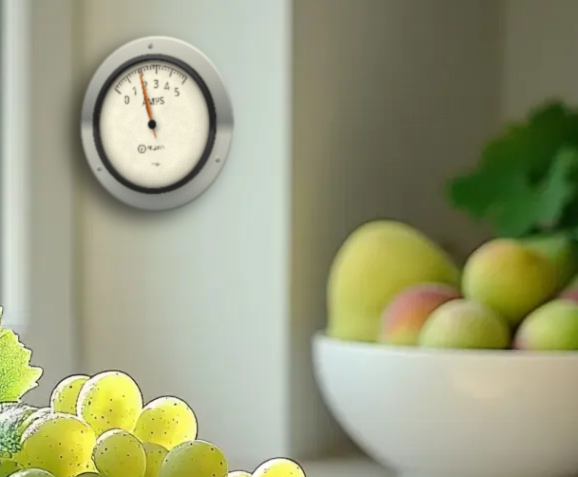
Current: 2A
